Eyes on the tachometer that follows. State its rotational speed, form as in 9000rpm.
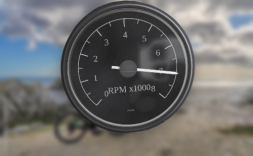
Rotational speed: 7000rpm
